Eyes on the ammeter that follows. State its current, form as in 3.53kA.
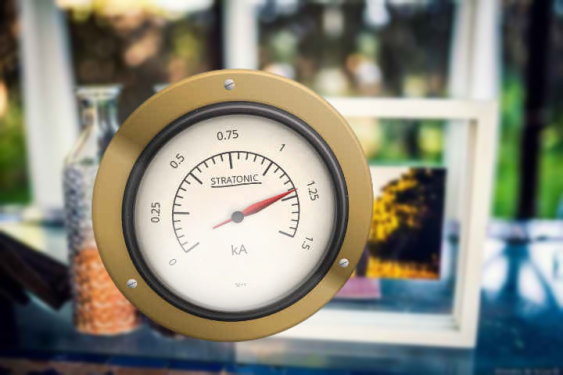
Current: 1.2kA
